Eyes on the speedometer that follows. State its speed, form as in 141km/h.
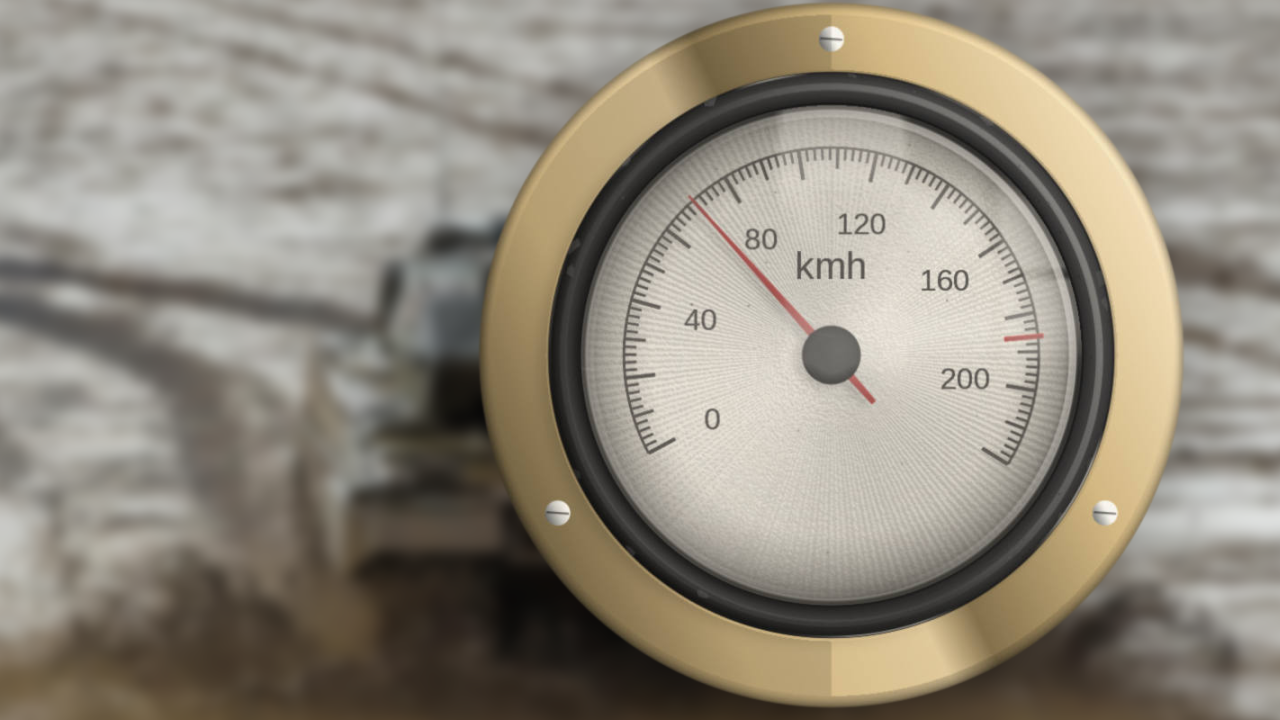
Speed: 70km/h
